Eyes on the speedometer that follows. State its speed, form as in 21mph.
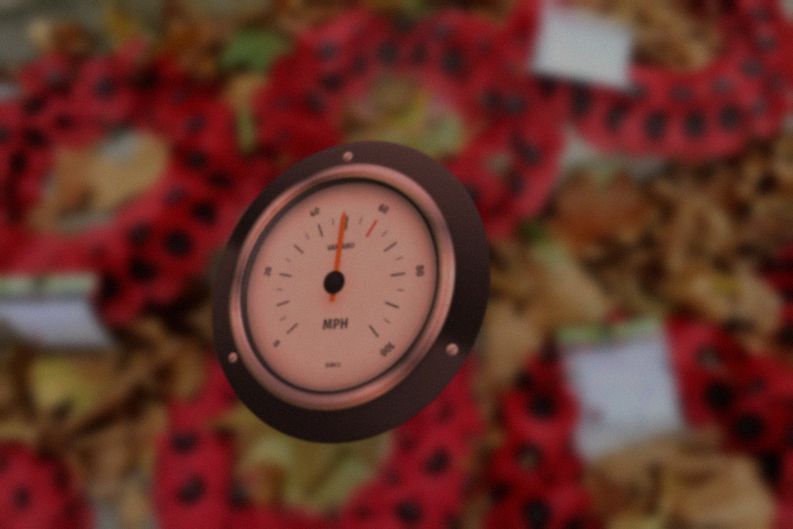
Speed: 50mph
